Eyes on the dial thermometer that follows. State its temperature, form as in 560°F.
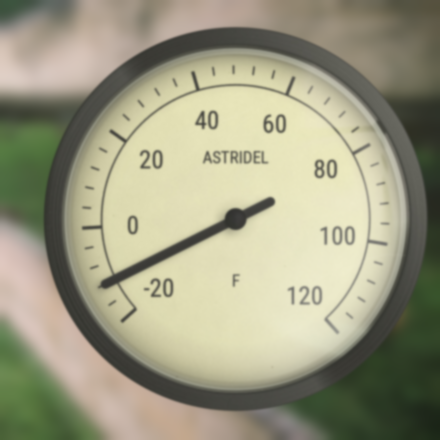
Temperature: -12°F
